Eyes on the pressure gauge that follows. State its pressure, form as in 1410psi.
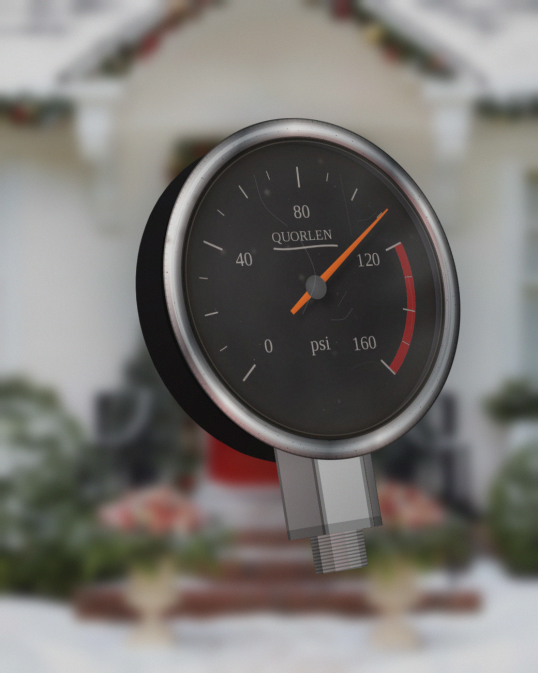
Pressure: 110psi
